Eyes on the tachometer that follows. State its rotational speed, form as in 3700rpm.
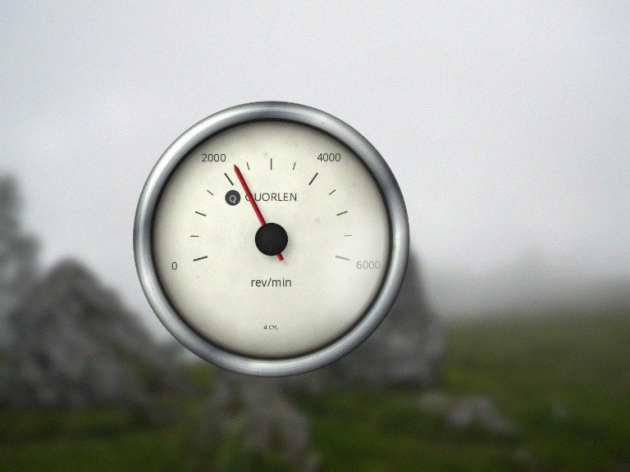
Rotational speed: 2250rpm
